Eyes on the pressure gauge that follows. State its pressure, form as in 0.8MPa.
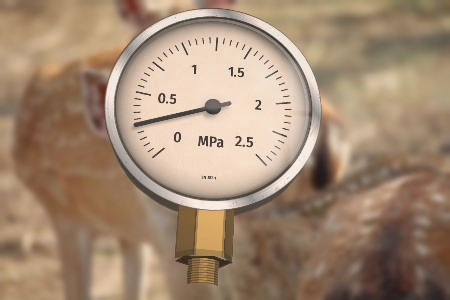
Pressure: 0.25MPa
